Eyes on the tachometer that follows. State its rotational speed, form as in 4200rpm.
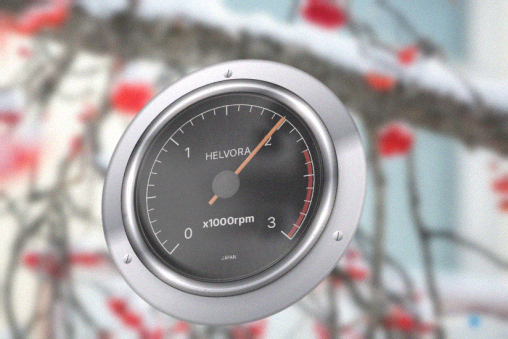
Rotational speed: 2000rpm
